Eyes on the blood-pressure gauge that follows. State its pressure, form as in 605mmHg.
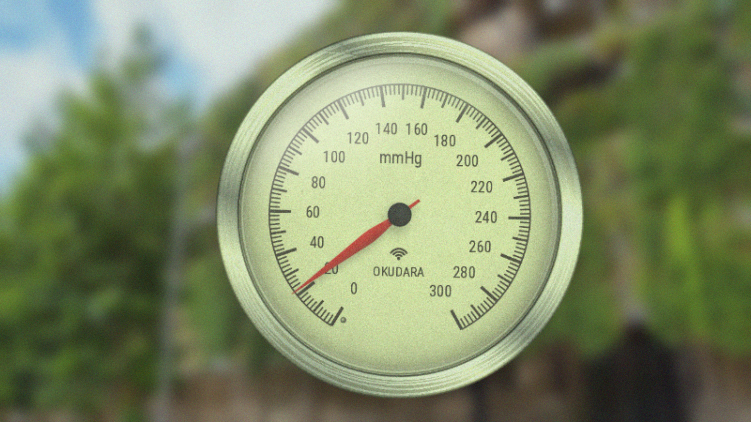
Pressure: 22mmHg
